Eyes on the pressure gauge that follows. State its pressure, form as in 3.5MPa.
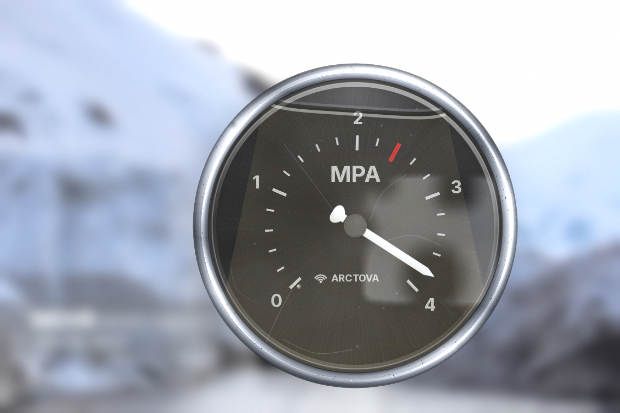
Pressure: 3.8MPa
